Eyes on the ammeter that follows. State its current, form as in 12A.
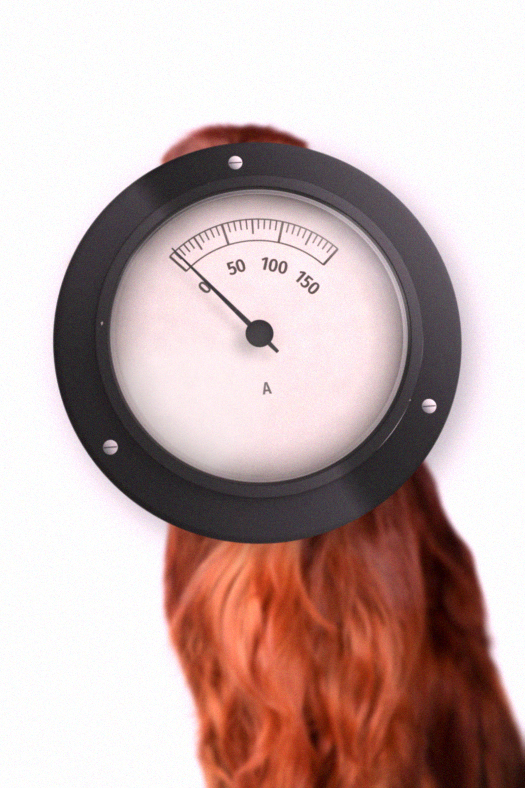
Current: 5A
